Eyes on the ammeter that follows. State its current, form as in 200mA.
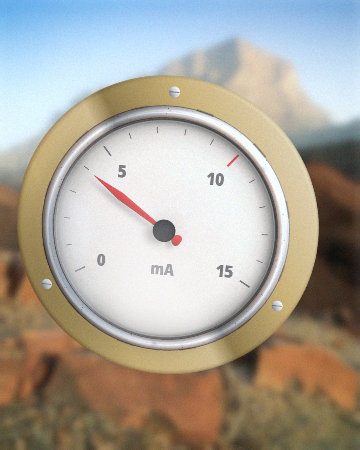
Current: 4mA
